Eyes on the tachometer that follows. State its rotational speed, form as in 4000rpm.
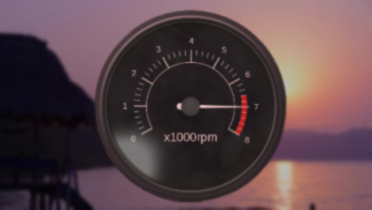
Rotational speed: 7000rpm
